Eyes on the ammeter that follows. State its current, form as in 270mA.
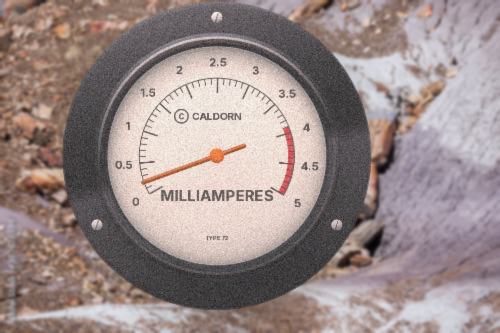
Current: 0.2mA
